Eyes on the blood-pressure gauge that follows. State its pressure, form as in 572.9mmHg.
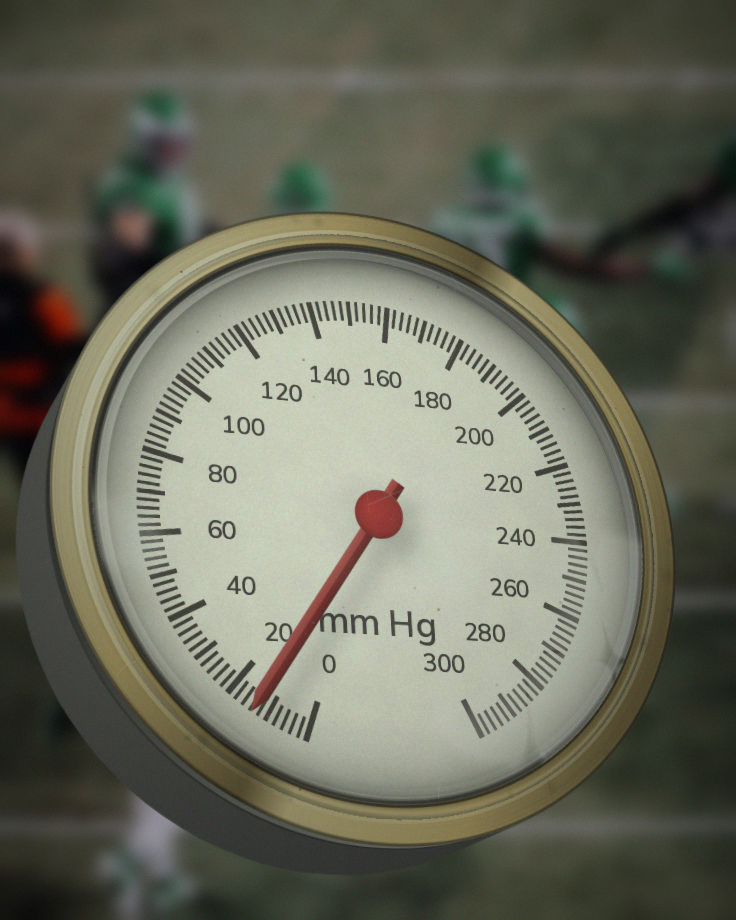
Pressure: 14mmHg
